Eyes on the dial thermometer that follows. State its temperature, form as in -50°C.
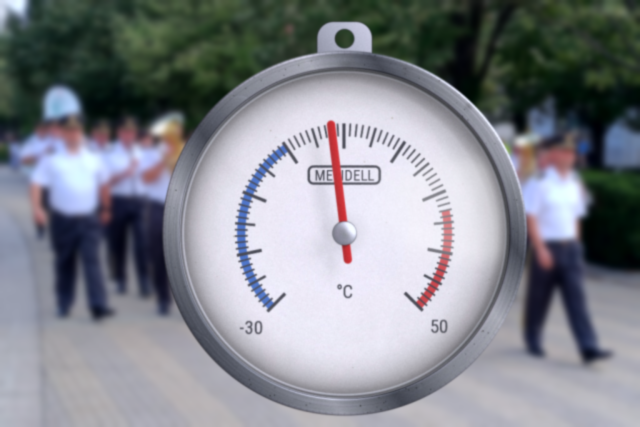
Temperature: 8°C
